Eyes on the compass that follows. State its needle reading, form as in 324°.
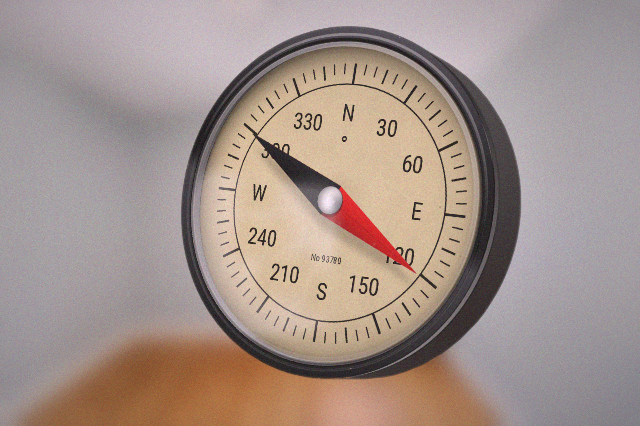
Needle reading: 120°
